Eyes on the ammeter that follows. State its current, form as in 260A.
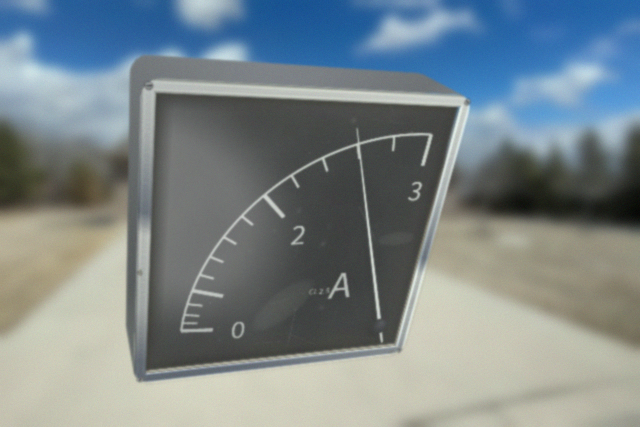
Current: 2.6A
